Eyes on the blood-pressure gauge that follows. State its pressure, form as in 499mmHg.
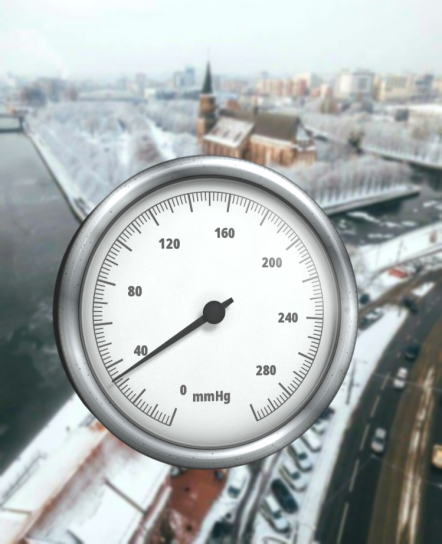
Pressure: 34mmHg
